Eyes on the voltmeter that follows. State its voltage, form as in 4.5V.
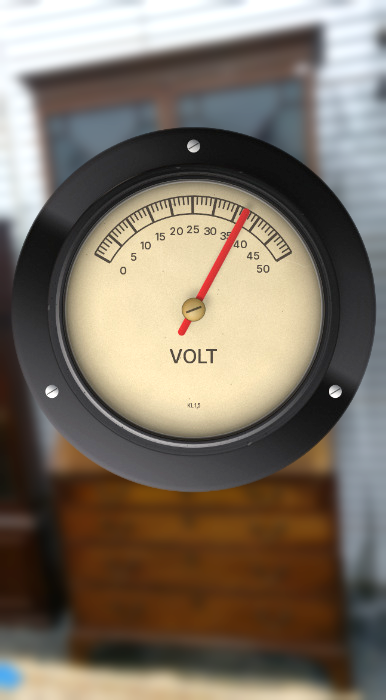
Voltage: 37V
